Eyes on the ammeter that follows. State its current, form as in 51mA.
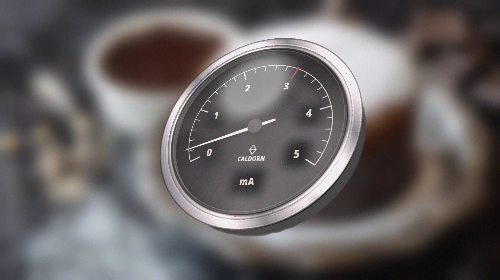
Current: 0.2mA
